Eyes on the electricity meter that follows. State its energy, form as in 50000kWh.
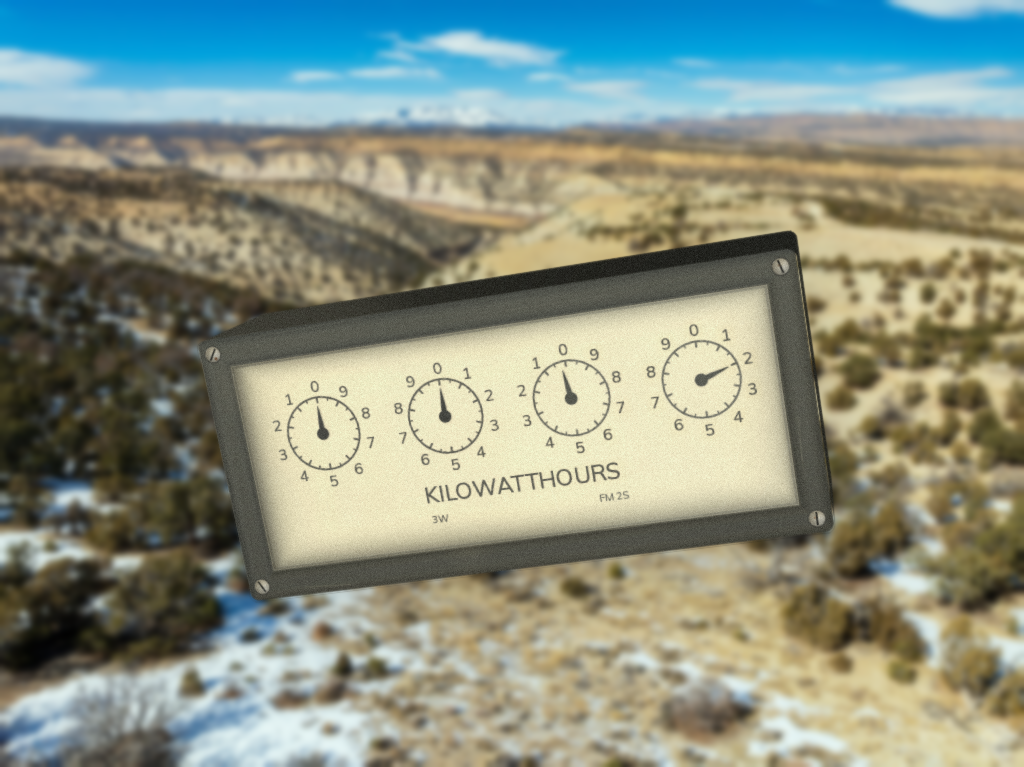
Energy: 2kWh
